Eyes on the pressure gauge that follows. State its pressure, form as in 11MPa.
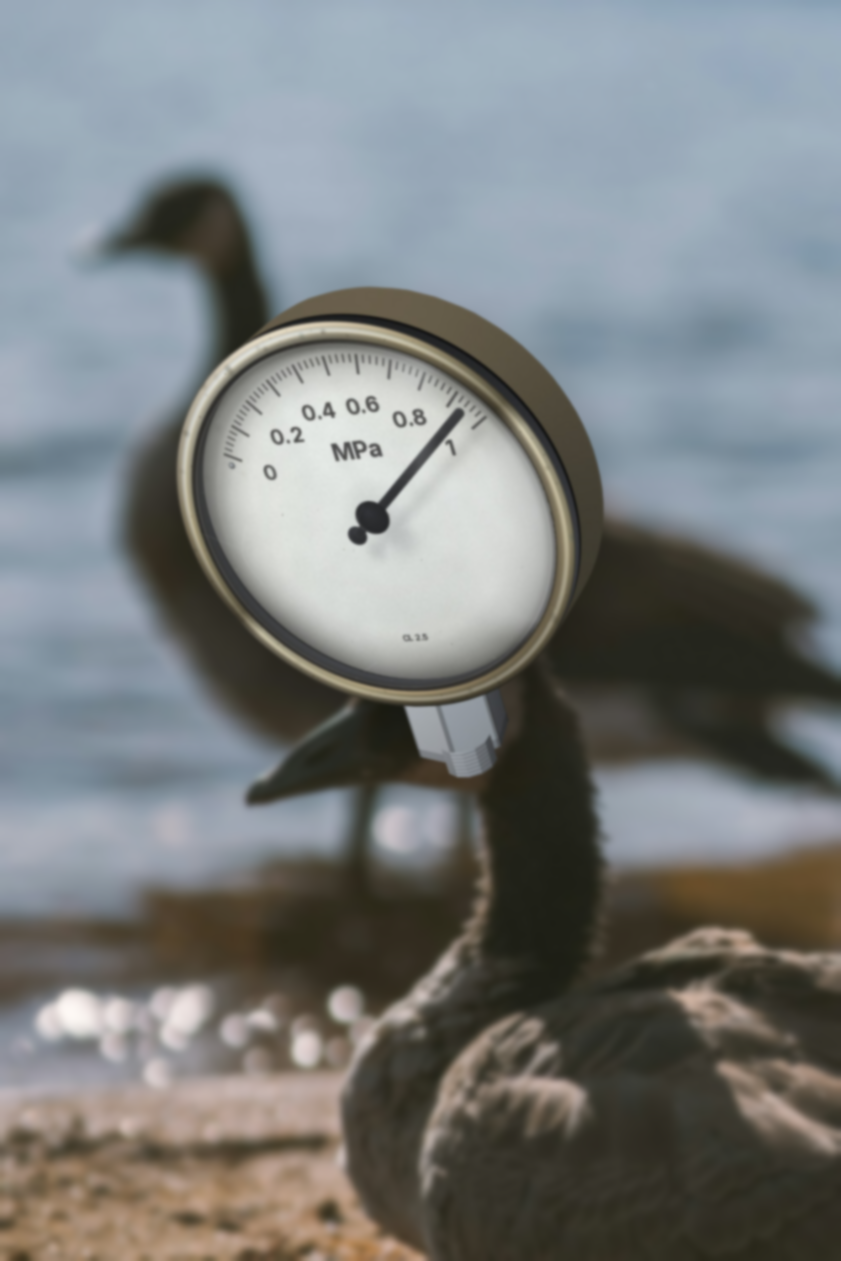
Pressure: 0.94MPa
